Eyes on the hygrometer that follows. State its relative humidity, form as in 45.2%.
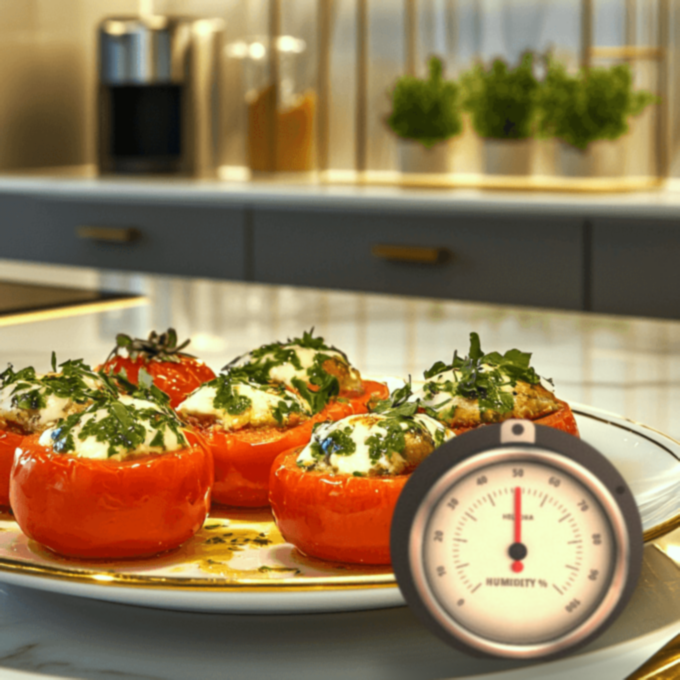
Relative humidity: 50%
